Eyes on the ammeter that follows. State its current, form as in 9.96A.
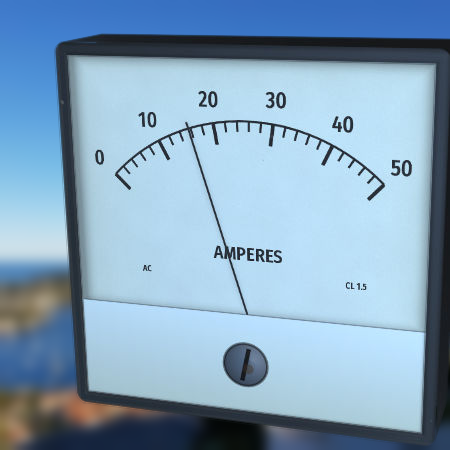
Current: 16A
